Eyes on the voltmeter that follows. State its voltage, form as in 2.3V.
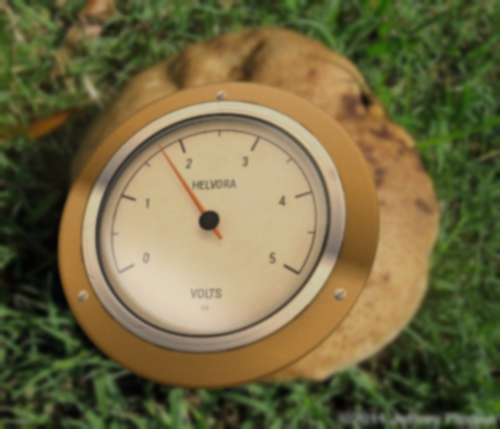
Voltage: 1.75V
